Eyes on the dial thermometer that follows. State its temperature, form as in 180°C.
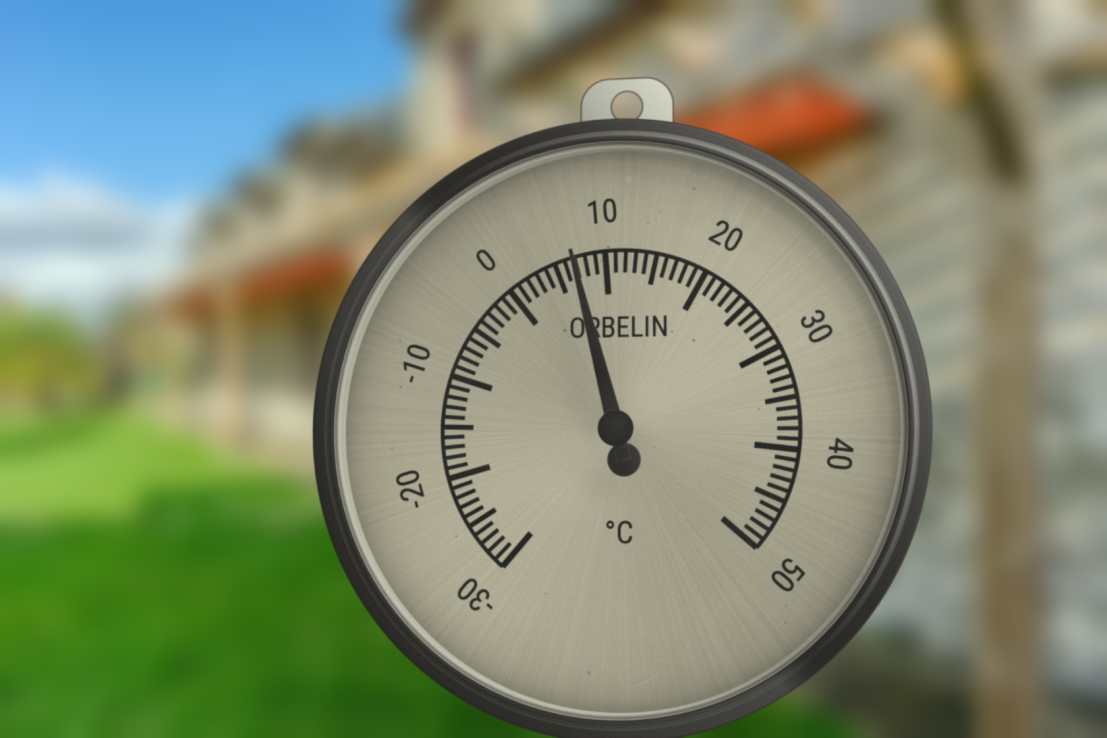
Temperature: 7°C
